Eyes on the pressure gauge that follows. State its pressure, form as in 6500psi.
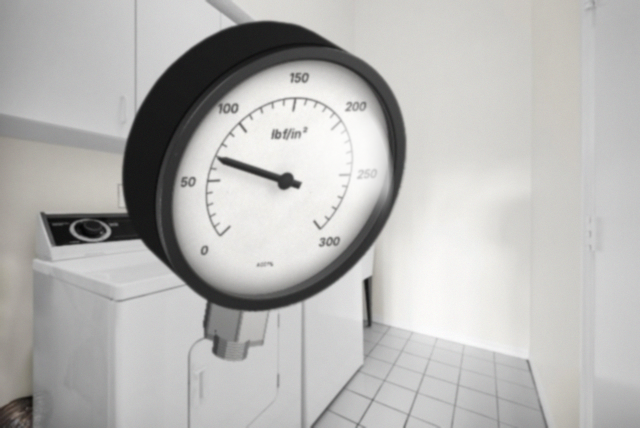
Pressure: 70psi
